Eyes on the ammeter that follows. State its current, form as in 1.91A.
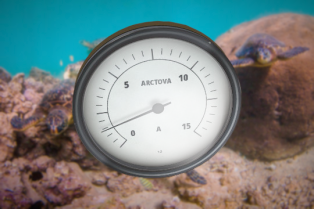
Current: 1.5A
